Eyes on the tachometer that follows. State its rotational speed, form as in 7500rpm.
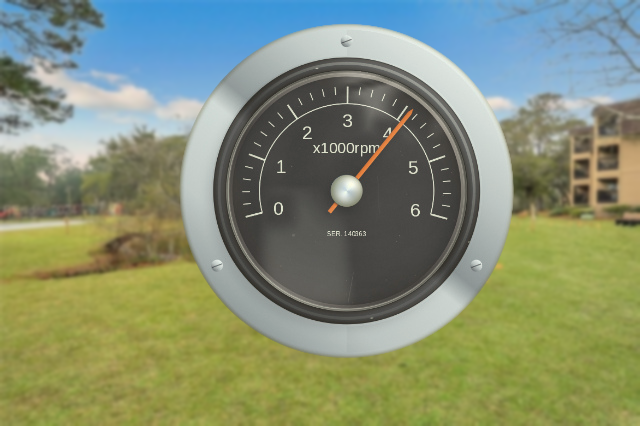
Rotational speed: 4100rpm
